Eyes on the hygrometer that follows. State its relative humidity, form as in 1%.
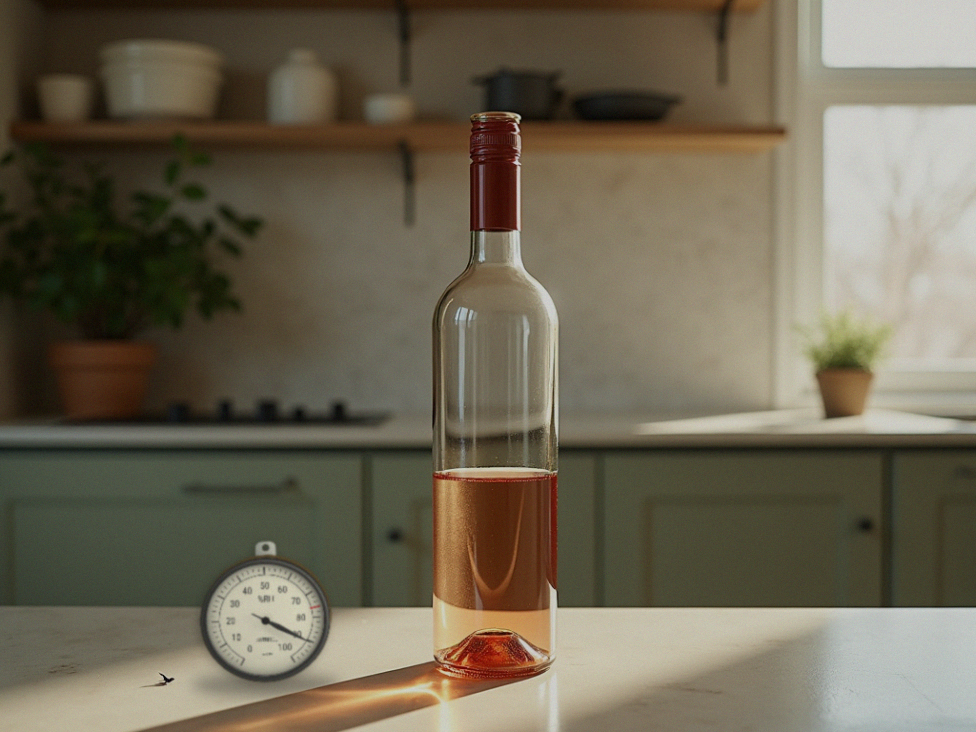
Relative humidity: 90%
